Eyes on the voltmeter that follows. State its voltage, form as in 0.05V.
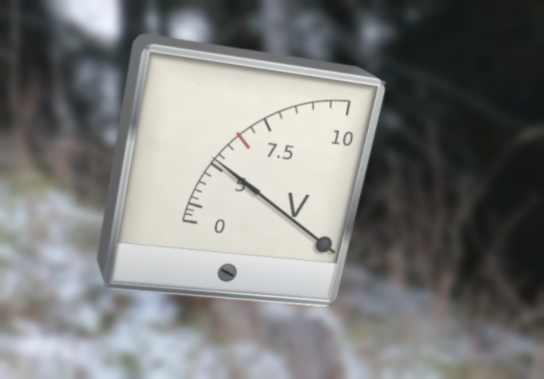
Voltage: 5.25V
